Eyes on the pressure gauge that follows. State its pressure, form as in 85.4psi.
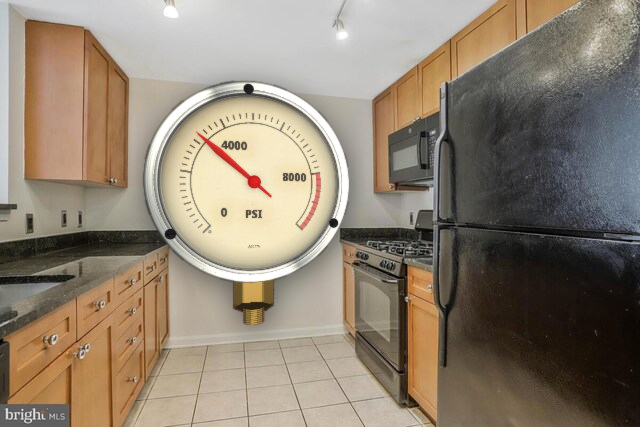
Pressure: 3200psi
